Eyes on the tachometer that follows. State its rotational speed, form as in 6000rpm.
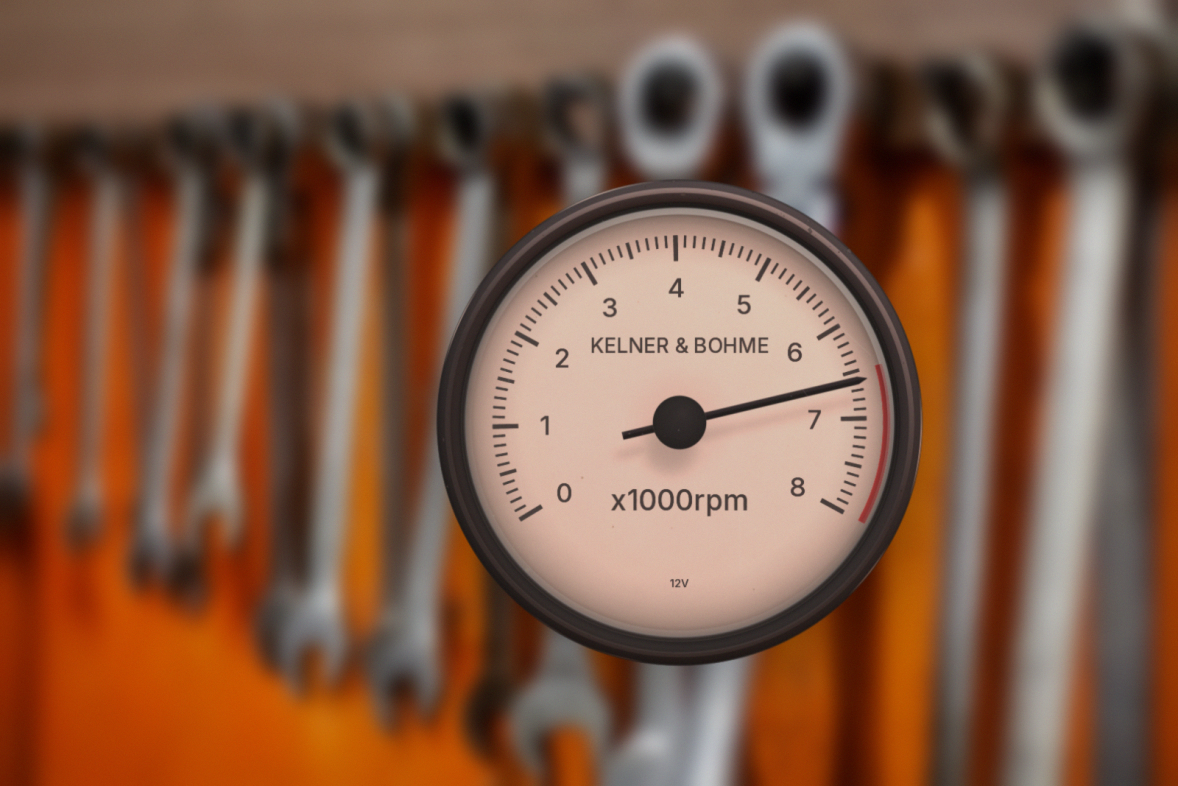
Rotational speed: 6600rpm
